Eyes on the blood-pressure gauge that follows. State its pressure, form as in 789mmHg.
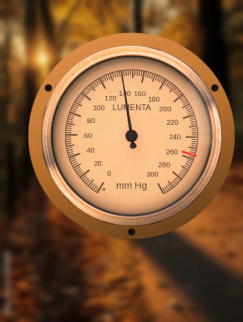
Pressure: 140mmHg
